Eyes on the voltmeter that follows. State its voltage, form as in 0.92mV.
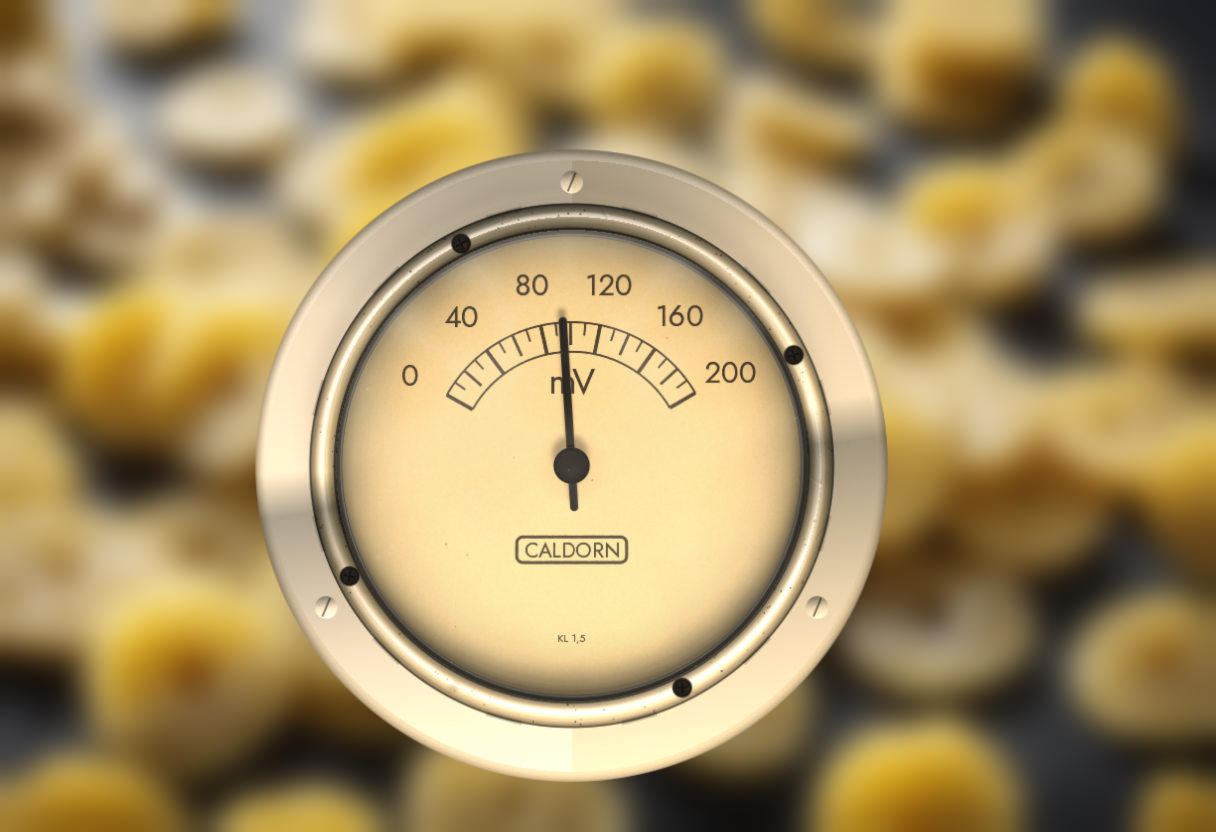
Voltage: 95mV
